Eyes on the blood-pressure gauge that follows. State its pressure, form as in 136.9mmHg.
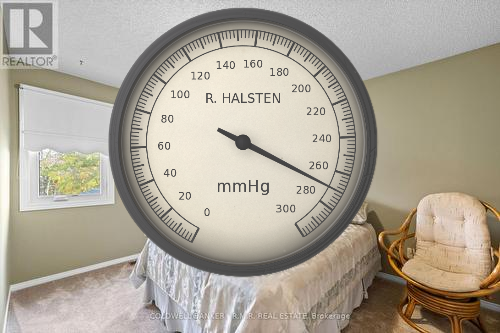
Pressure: 270mmHg
